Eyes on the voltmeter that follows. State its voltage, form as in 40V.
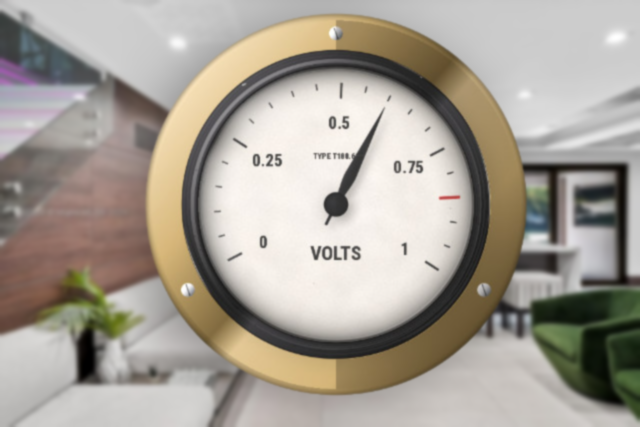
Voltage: 0.6V
